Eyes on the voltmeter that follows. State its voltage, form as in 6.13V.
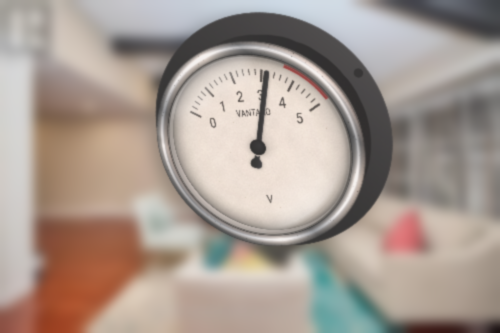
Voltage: 3.2V
